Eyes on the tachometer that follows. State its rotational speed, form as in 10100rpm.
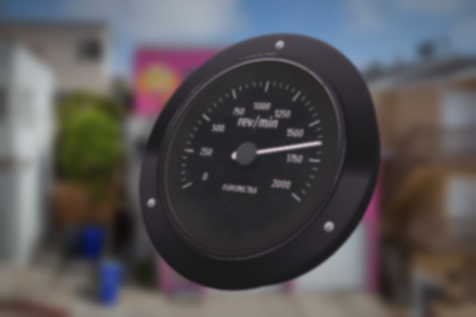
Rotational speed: 1650rpm
